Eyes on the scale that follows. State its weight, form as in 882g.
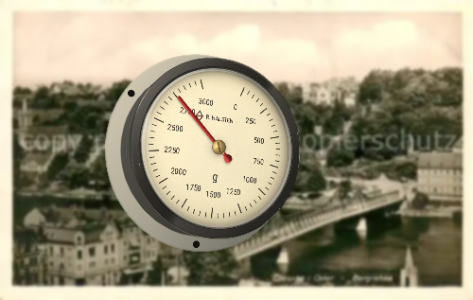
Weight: 2750g
